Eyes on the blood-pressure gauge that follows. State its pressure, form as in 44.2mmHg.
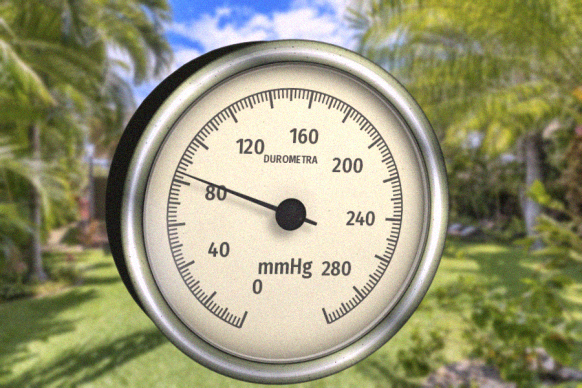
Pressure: 84mmHg
